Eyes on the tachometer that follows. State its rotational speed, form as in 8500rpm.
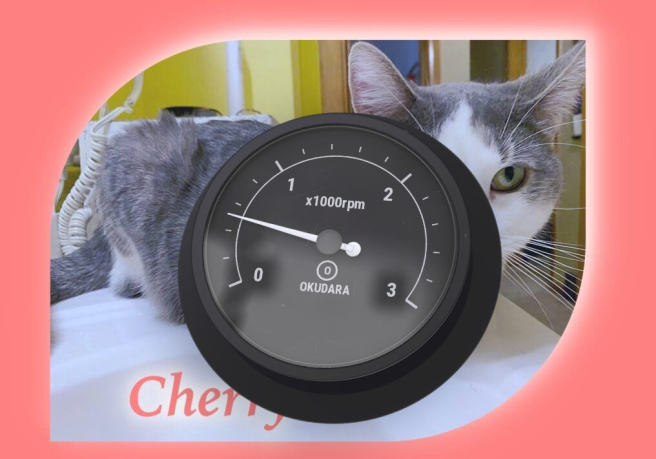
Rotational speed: 500rpm
